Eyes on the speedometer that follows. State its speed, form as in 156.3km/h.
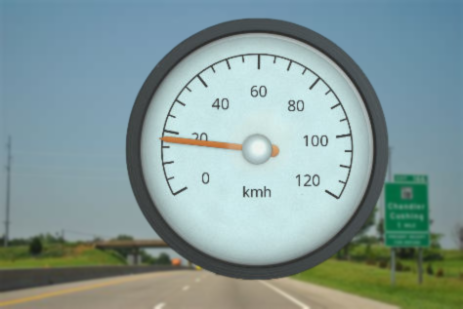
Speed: 17.5km/h
